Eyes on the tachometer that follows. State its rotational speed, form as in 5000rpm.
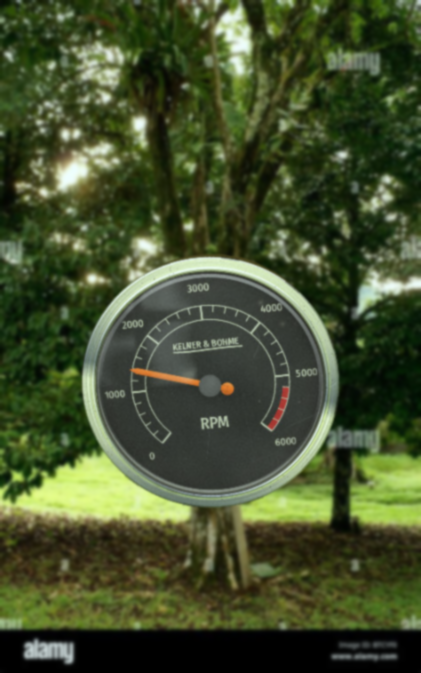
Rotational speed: 1400rpm
